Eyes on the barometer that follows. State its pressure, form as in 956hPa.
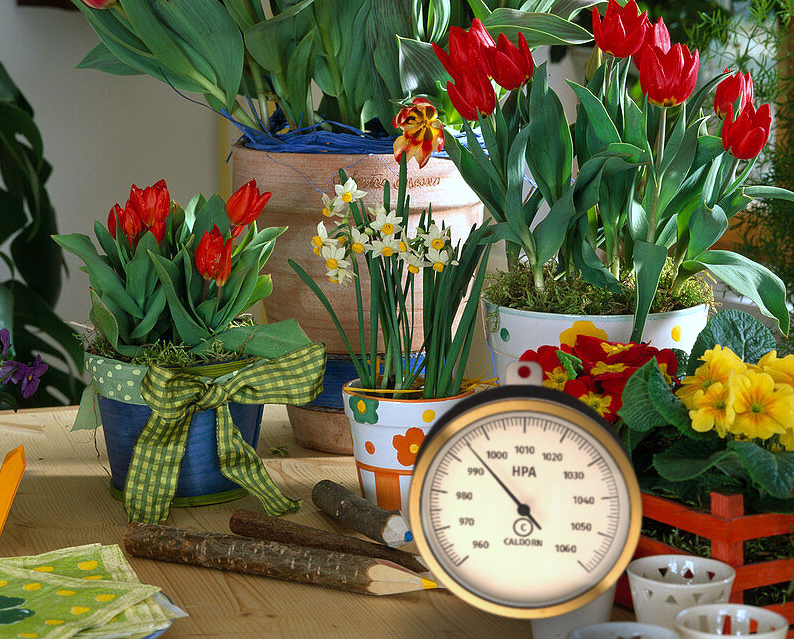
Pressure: 995hPa
